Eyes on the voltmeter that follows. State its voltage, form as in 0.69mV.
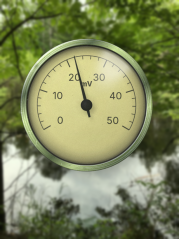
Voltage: 22mV
